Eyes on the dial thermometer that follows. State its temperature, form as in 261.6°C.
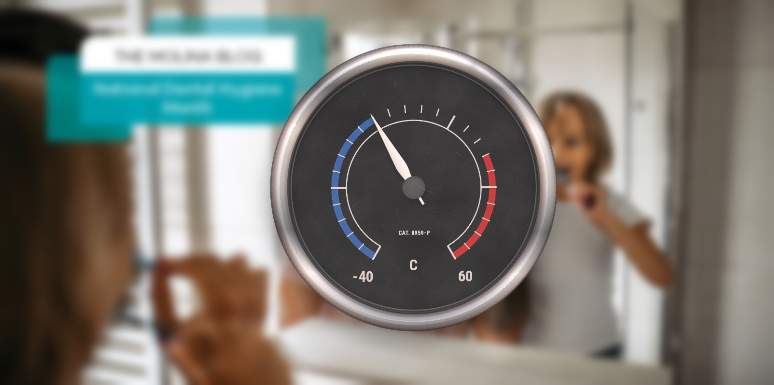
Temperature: 0°C
